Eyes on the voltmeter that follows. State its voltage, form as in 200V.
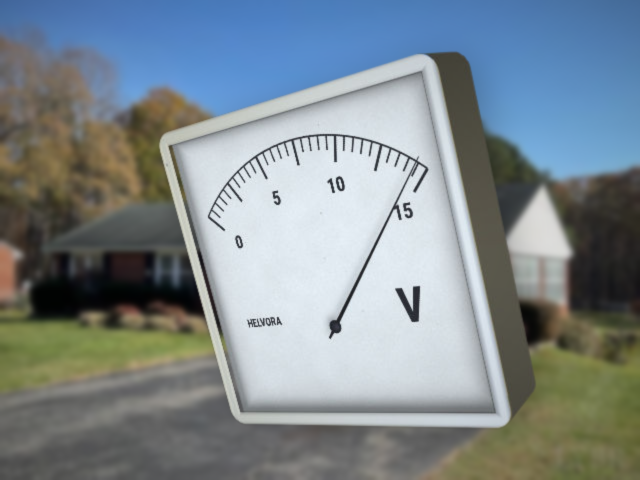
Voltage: 14.5V
